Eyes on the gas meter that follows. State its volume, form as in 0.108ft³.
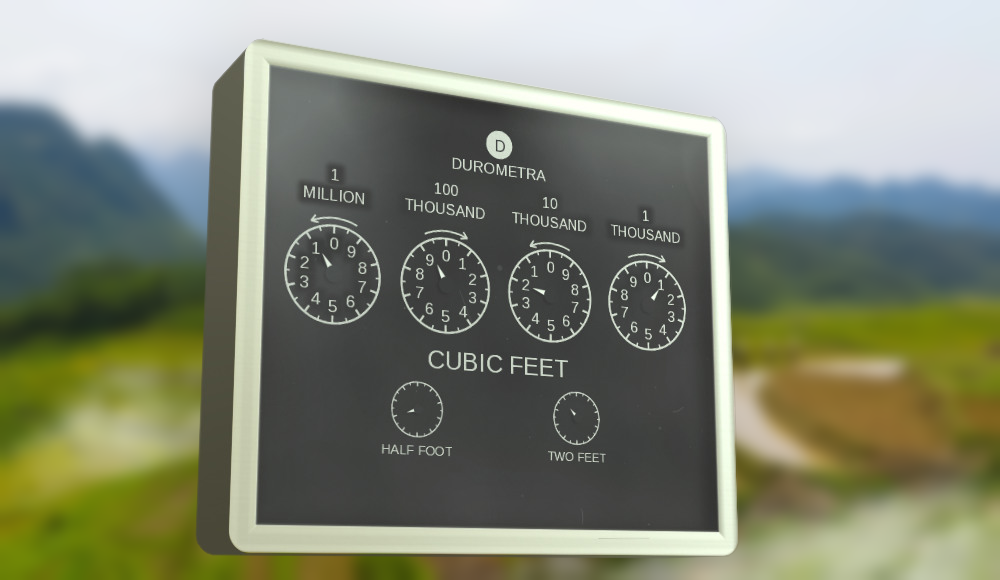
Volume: 92100ft³
